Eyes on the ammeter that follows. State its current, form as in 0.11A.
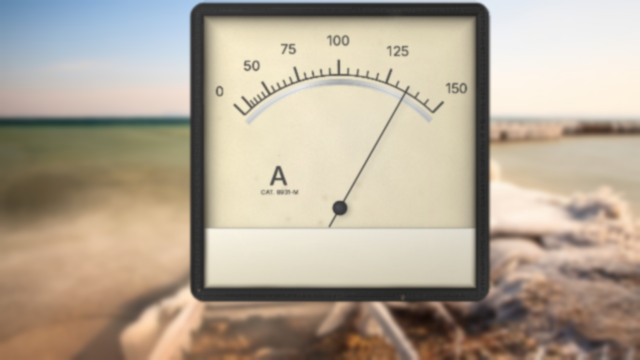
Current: 135A
